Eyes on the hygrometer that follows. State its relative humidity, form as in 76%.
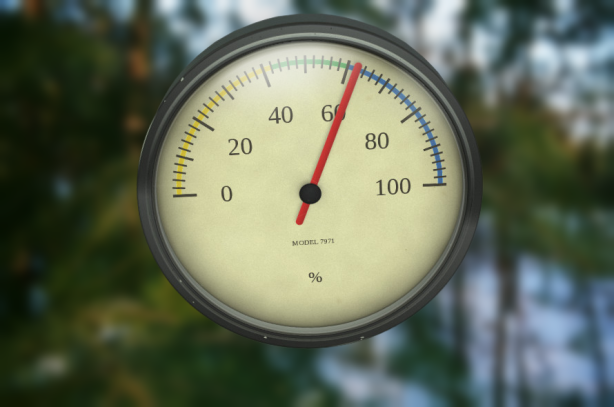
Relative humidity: 62%
